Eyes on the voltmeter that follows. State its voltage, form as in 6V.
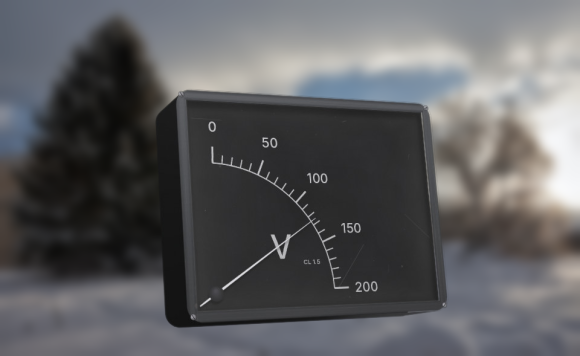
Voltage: 125V
